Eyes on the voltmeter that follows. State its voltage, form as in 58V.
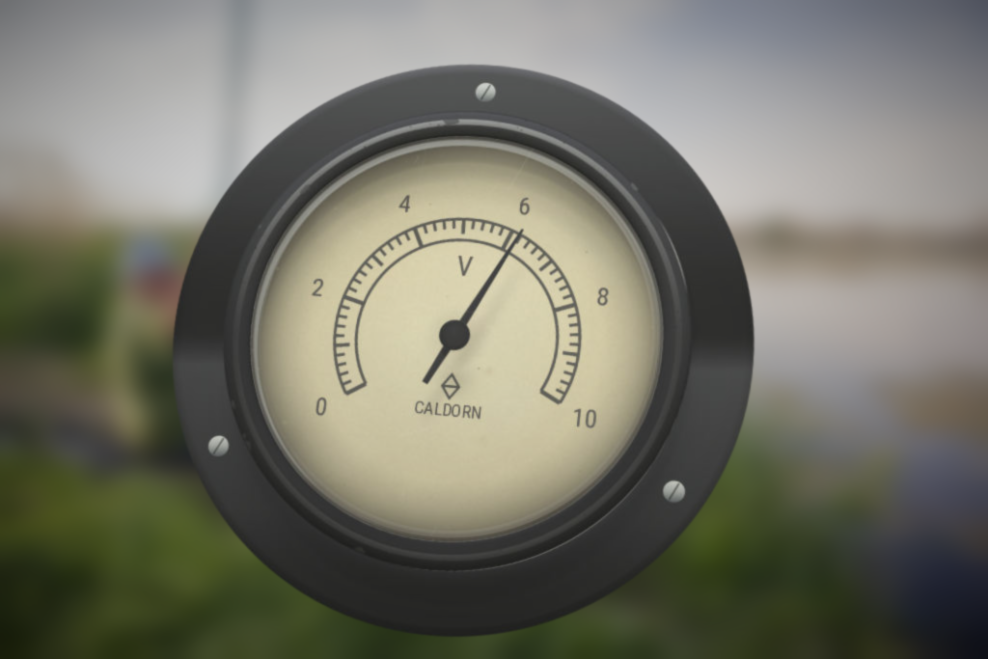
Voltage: 6.2V
